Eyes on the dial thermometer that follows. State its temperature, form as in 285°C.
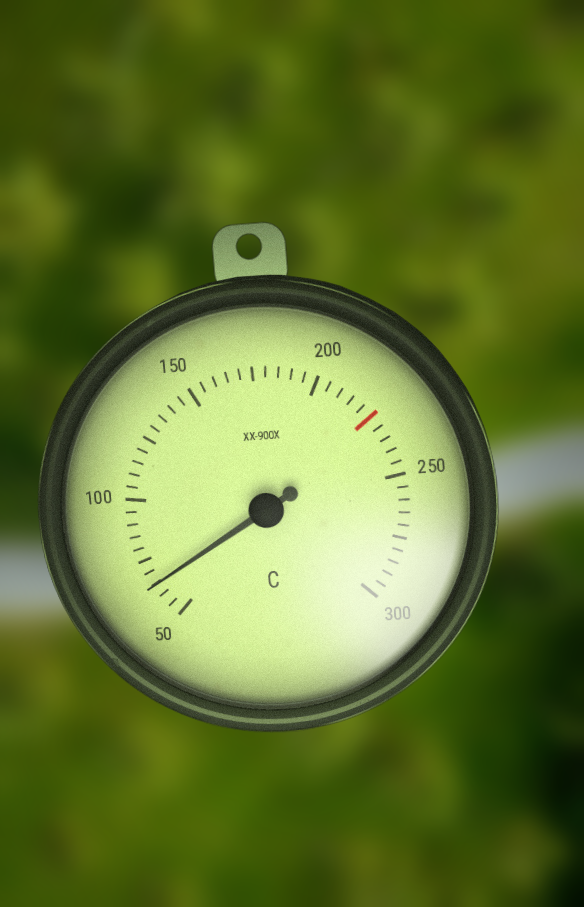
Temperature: 65°C
